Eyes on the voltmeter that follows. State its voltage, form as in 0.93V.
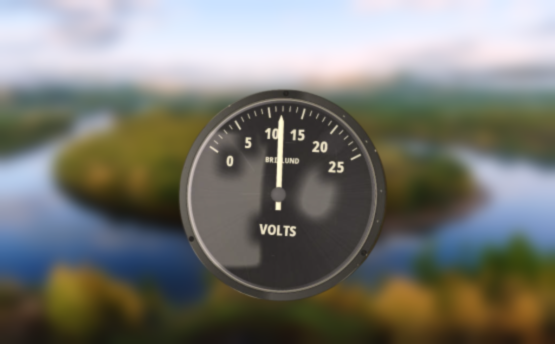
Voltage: 12V
